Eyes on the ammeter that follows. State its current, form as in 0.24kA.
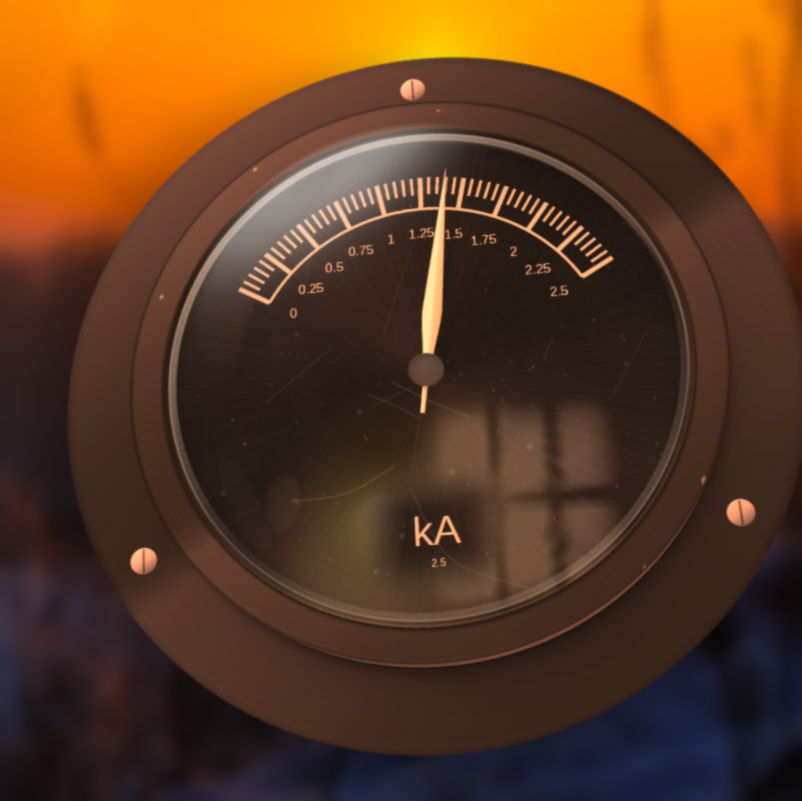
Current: 1.4kA
